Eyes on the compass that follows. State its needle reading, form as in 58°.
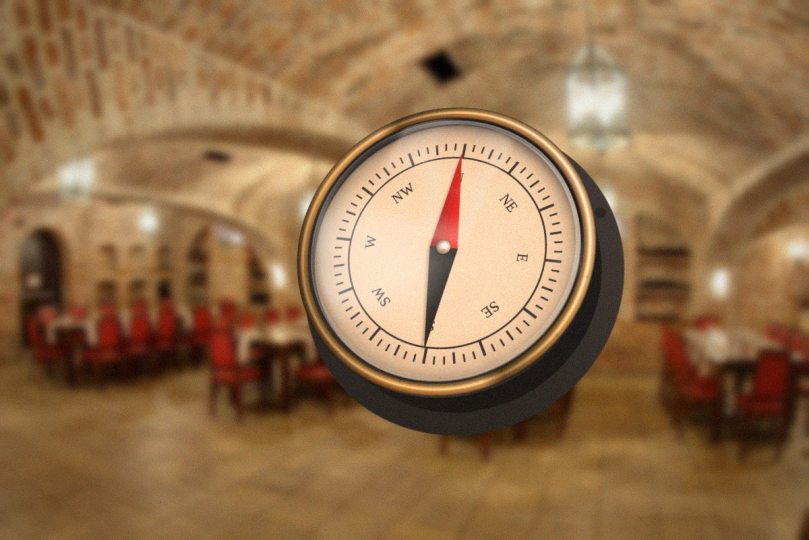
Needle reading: 0°
